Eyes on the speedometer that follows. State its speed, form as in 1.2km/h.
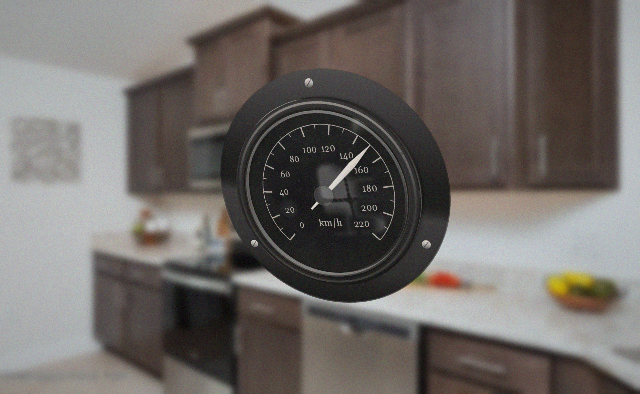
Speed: 150km/h
